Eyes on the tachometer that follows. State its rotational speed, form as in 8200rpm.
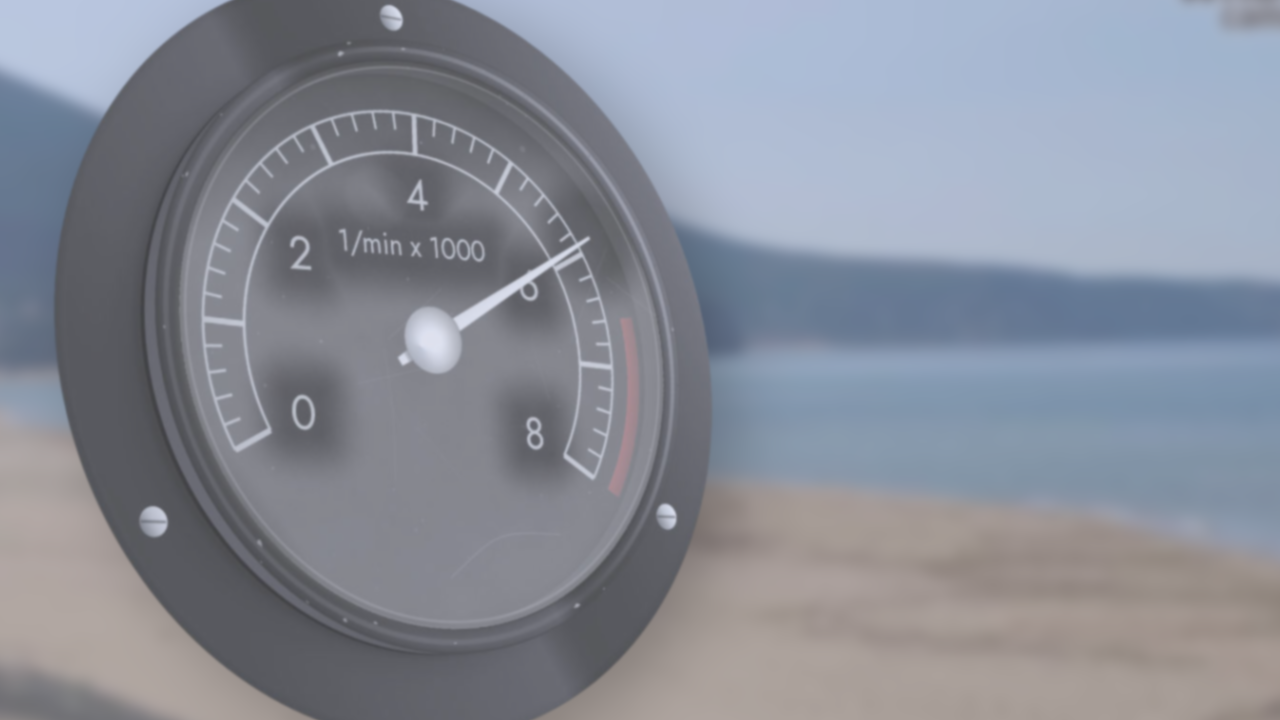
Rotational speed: 5900rpm
